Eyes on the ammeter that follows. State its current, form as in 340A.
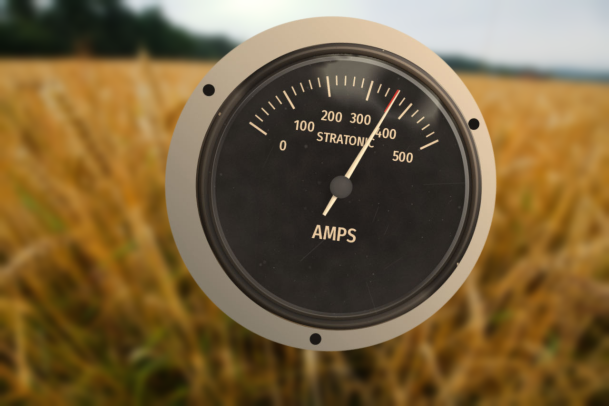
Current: 360A
